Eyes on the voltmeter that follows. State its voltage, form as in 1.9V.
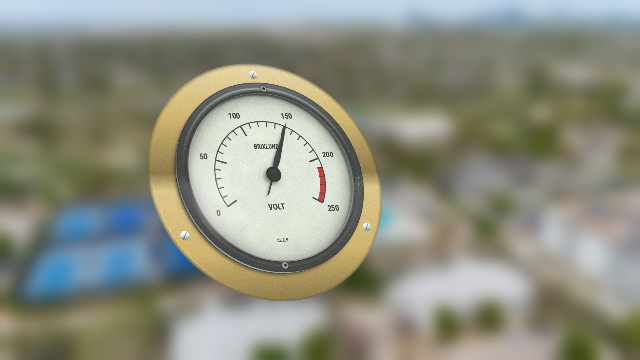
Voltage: 150V
